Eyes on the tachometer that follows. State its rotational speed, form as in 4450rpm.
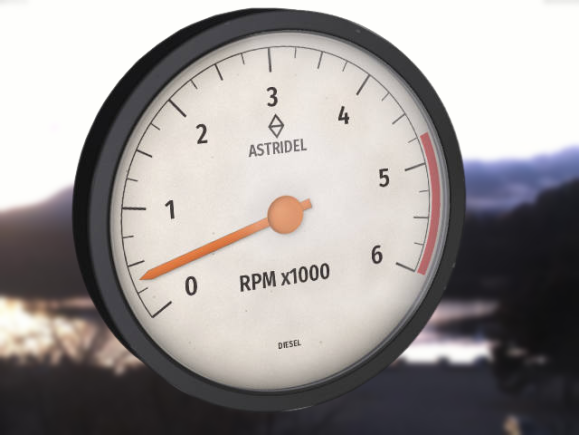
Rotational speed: 375rpm
